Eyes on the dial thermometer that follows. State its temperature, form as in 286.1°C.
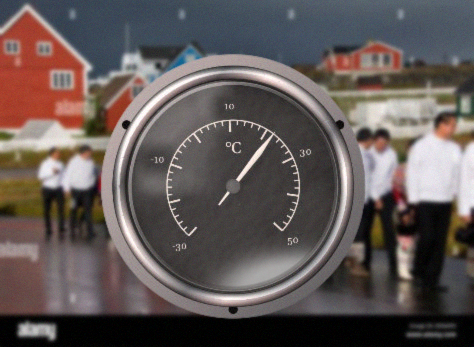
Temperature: 22°C
